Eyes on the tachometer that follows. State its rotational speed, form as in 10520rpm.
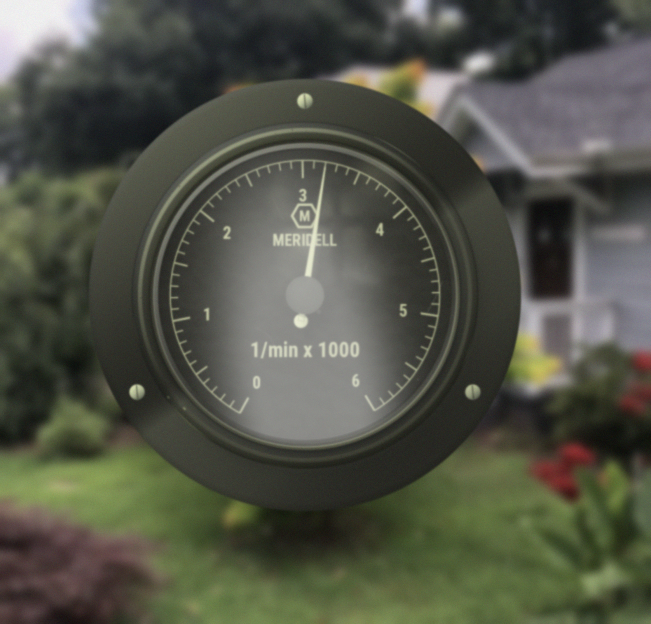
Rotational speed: 3200rpm
